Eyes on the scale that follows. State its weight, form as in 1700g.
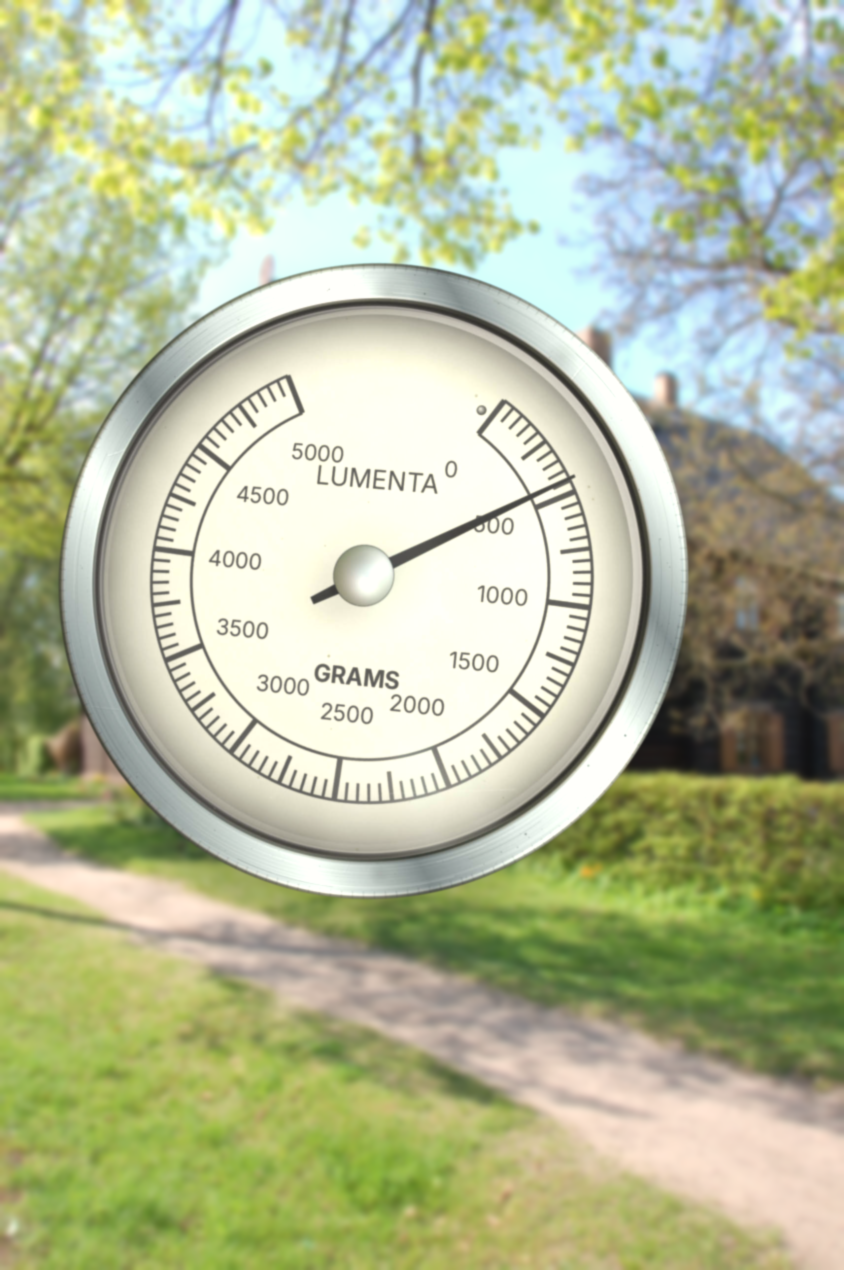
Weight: 450g
